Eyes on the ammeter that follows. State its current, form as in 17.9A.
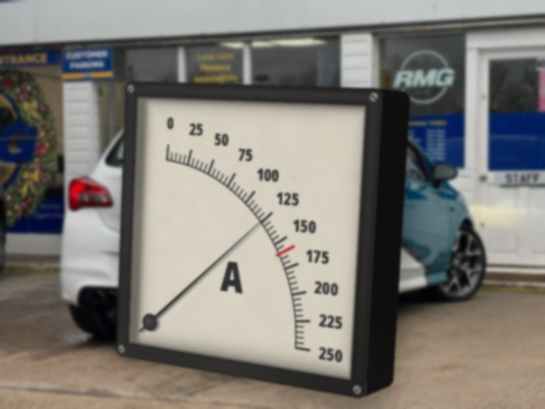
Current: 125A
